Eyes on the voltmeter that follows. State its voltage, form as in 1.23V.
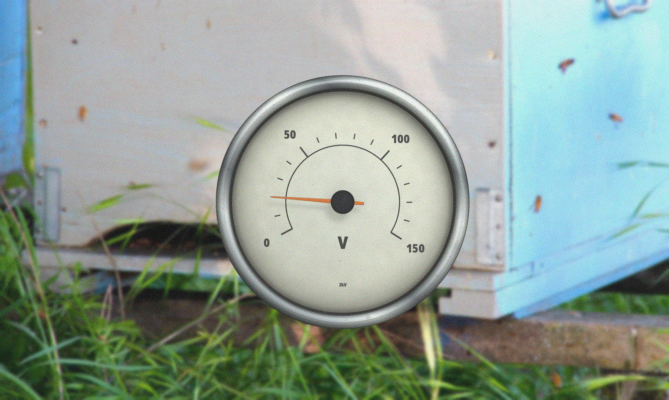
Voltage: 20V
